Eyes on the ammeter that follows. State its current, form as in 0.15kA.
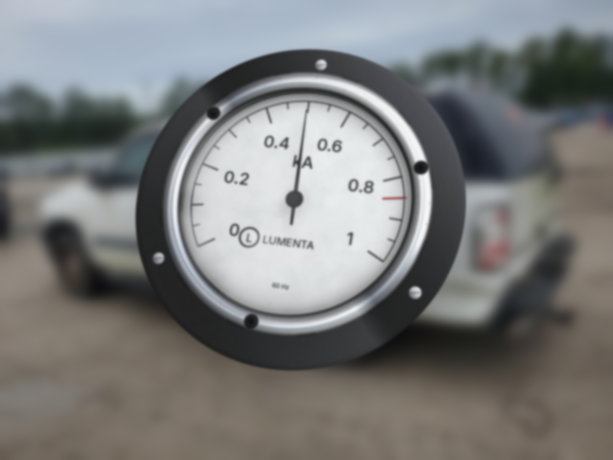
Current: 0.5kA
